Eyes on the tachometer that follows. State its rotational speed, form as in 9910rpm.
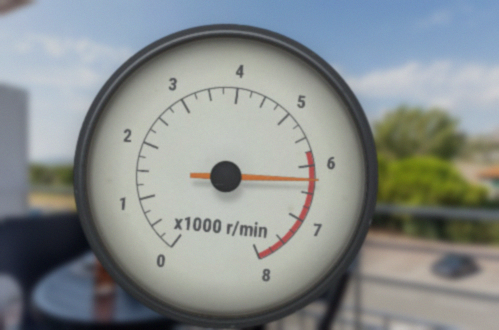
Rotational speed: 6250rpm
